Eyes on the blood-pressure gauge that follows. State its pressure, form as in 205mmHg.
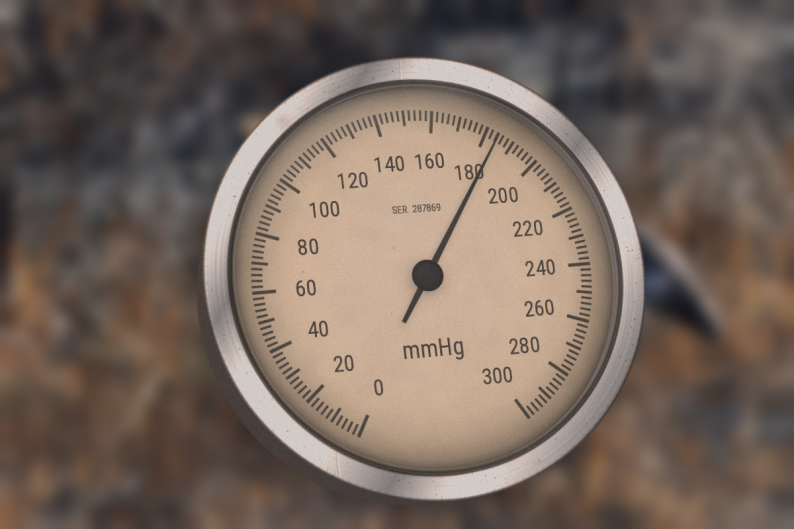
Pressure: 184mmHg
